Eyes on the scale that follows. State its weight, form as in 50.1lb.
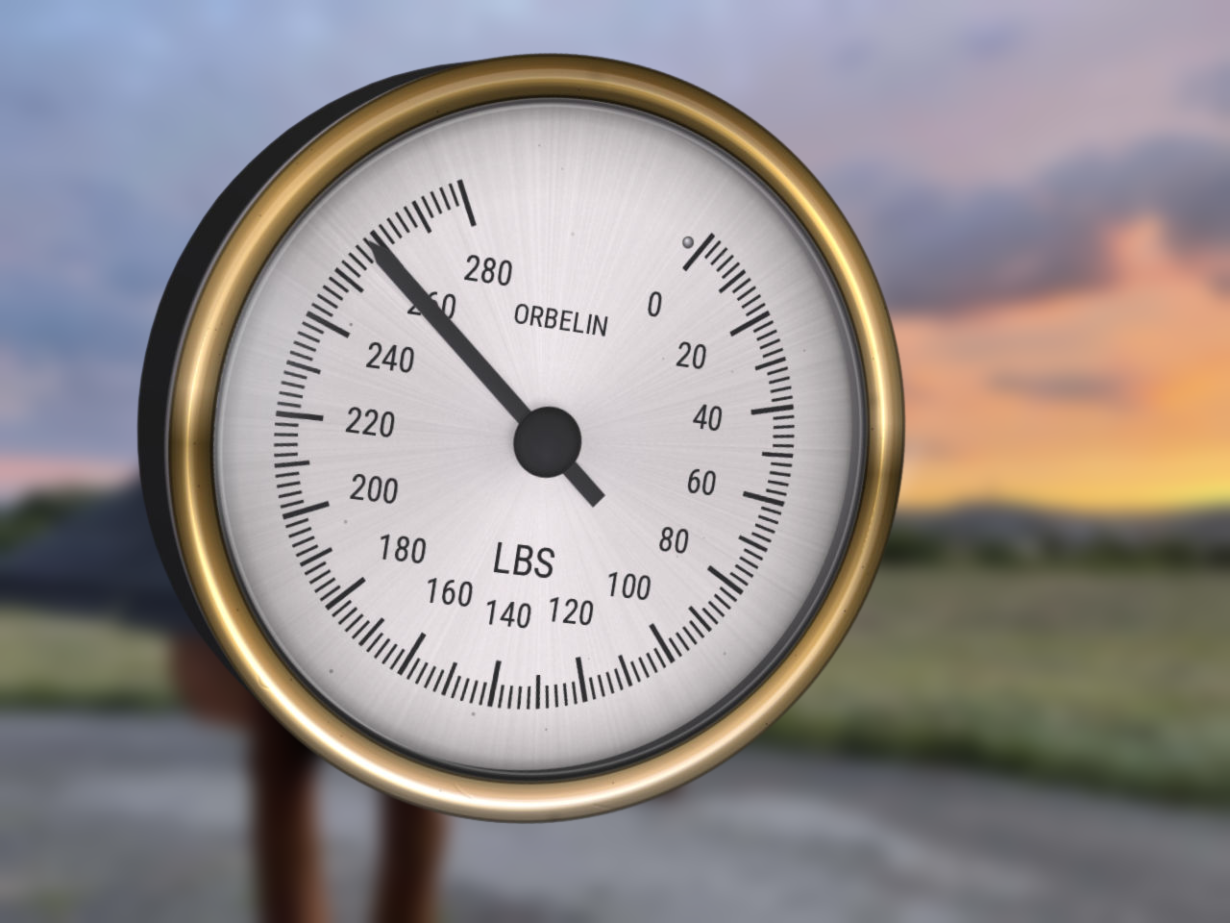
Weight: 258lb
